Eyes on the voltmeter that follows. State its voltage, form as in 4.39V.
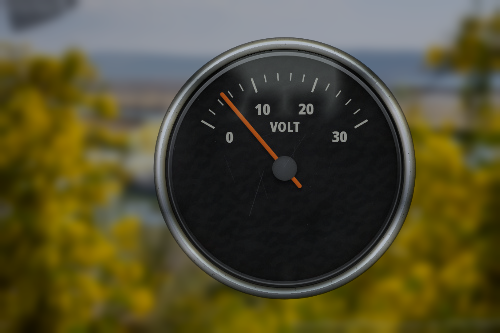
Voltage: 5V
